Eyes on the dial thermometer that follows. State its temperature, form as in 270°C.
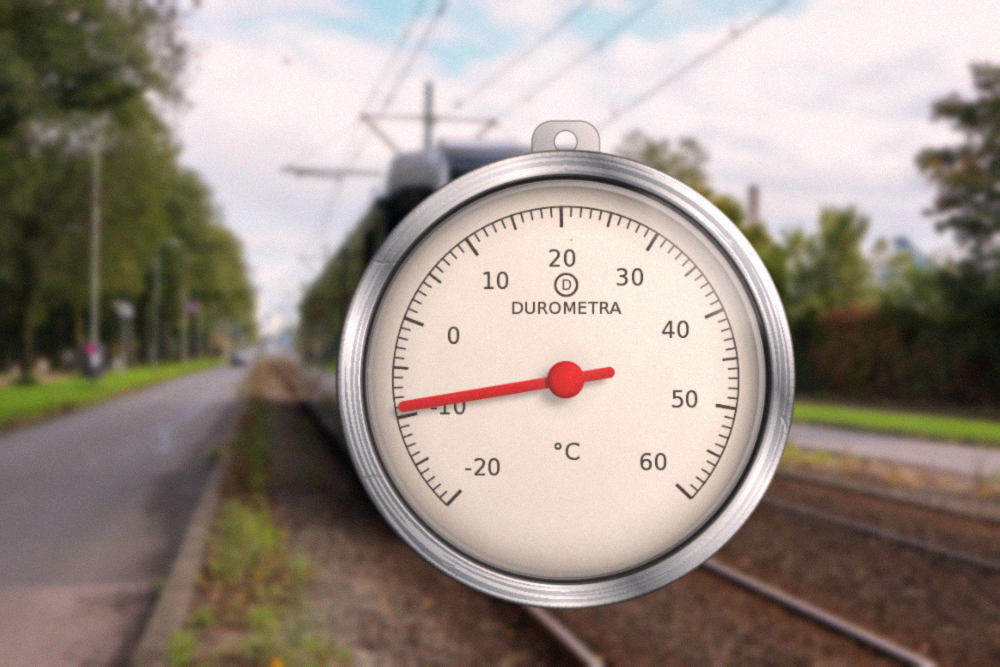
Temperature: -9°C
